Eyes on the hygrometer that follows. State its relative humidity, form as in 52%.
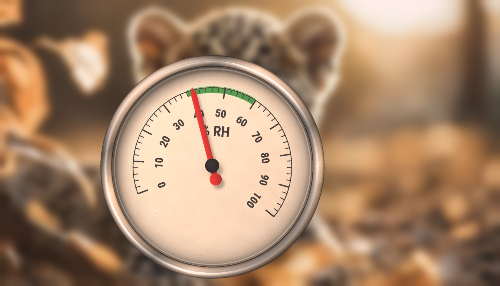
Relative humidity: 40%
